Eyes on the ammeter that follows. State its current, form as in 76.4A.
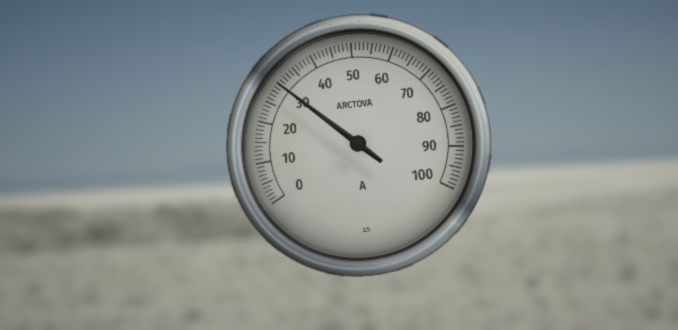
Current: 30A
